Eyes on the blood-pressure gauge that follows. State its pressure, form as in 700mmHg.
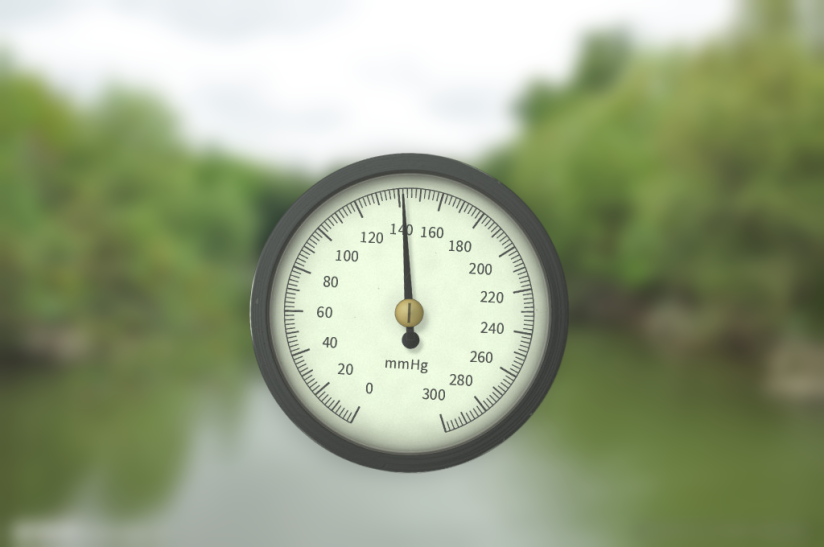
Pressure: 142mmHg
